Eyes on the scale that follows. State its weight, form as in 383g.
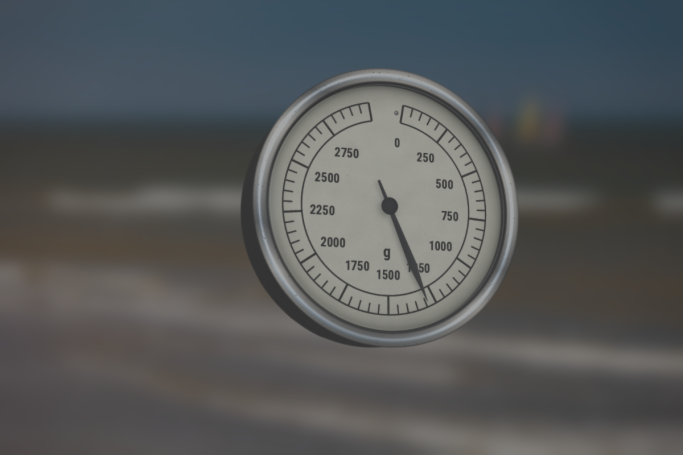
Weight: 1300g
